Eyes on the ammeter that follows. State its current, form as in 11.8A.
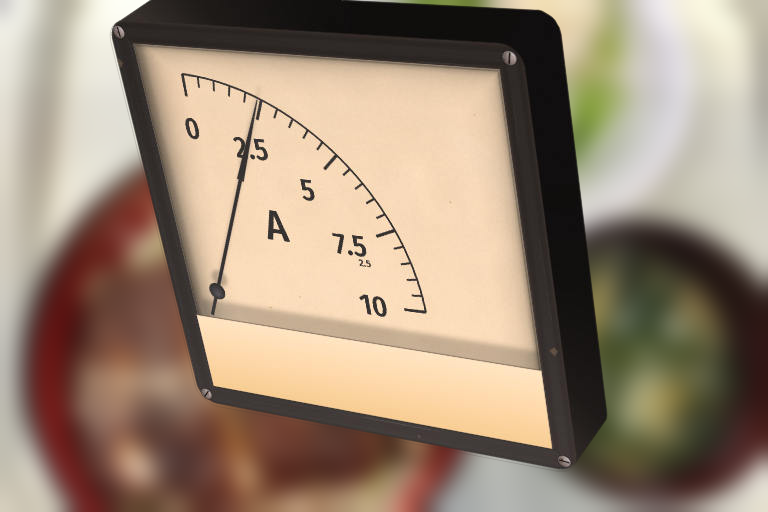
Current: 2.5A
